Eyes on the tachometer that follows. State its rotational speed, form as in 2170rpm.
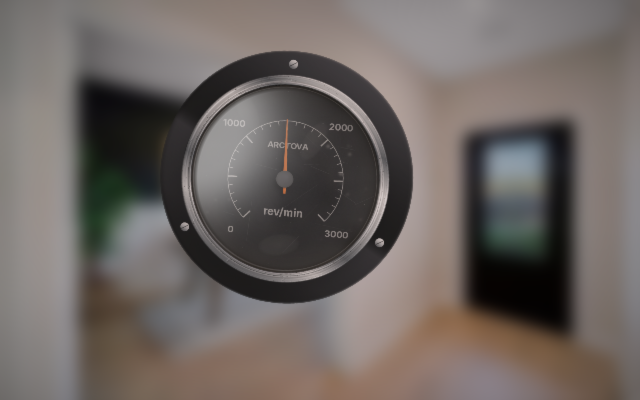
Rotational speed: 1500rpm
